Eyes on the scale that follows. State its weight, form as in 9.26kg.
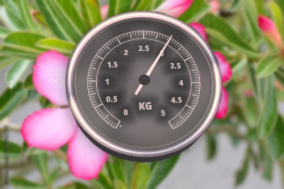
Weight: 3kg
